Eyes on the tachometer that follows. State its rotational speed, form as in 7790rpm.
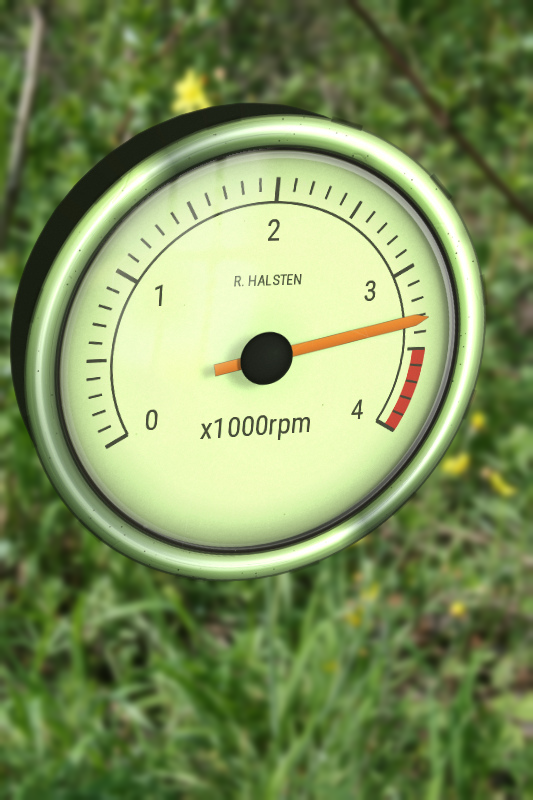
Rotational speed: 3300rpm
